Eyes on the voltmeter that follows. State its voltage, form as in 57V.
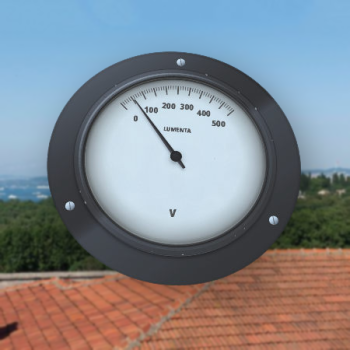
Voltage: 50V
